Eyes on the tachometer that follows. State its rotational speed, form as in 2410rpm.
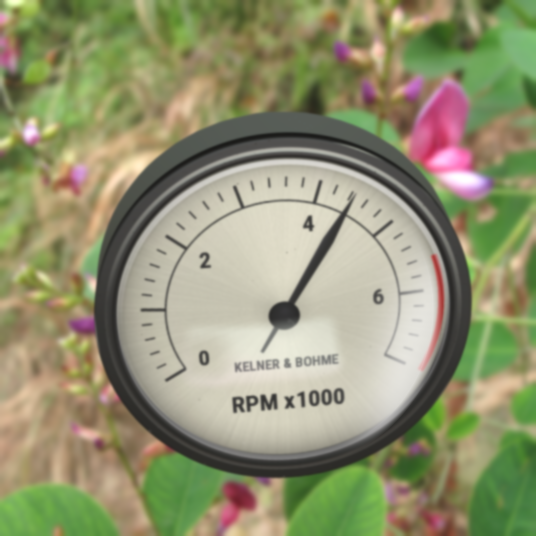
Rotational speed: 4400rpm
